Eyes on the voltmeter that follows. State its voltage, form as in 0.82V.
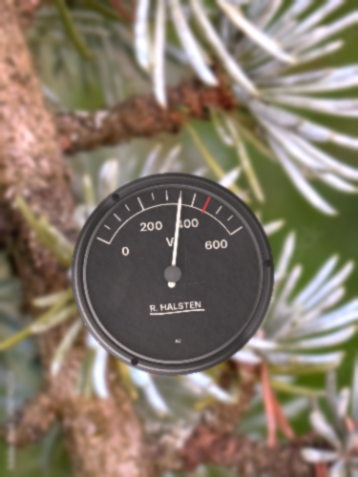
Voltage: 350V
